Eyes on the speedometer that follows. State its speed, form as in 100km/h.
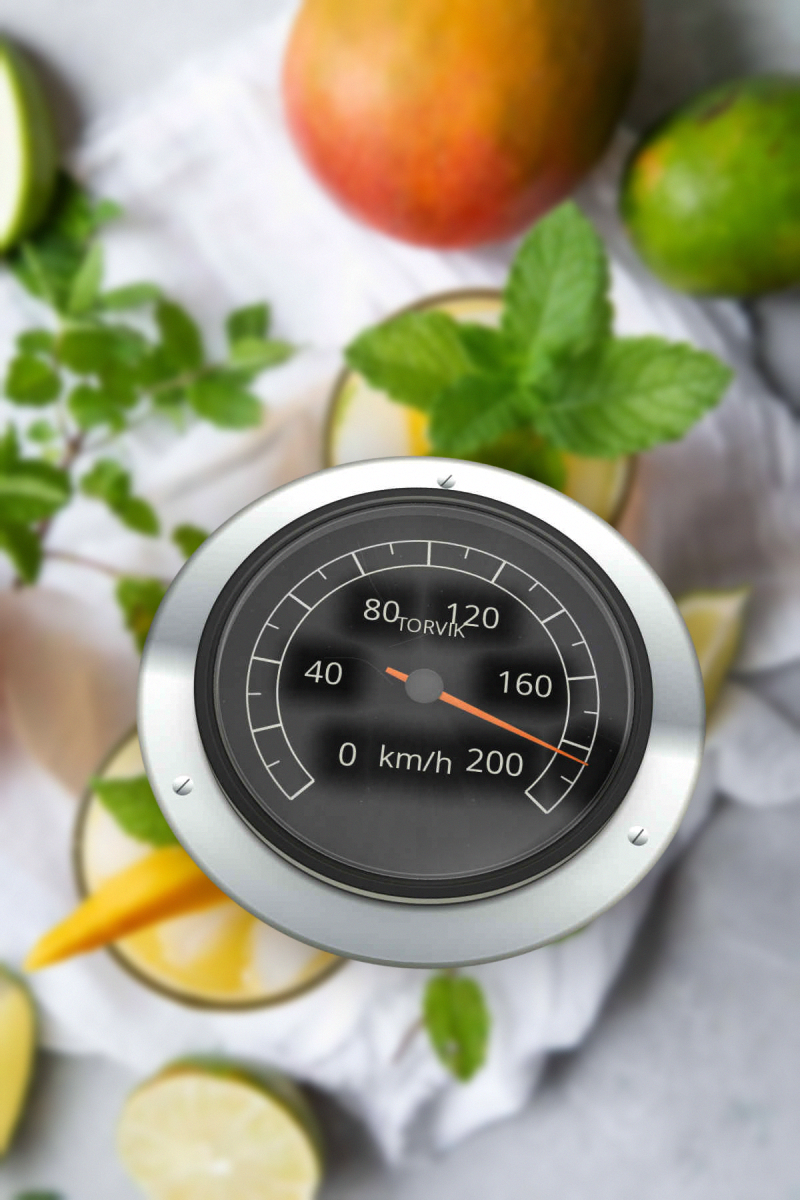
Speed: 185km/h
